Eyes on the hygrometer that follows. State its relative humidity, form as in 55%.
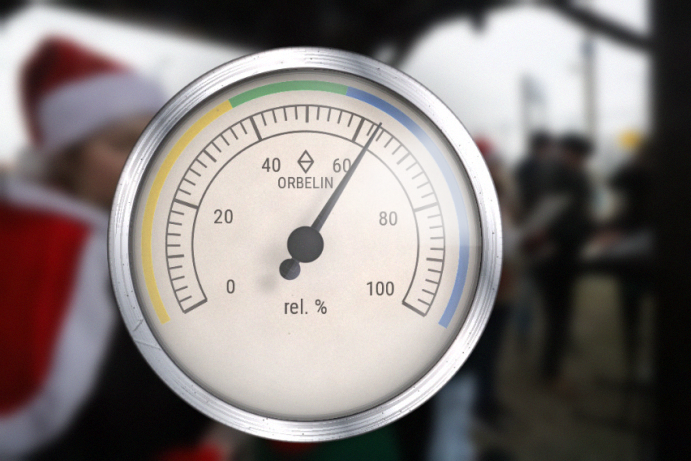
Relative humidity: 63%
